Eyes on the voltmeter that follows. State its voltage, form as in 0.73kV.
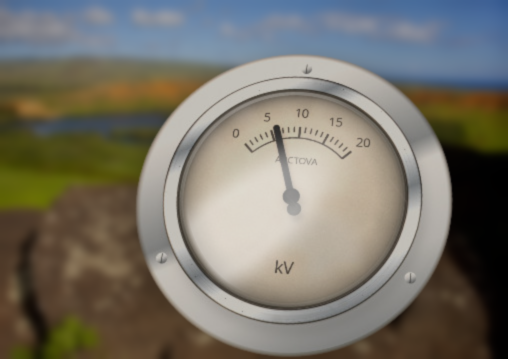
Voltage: 6kV
